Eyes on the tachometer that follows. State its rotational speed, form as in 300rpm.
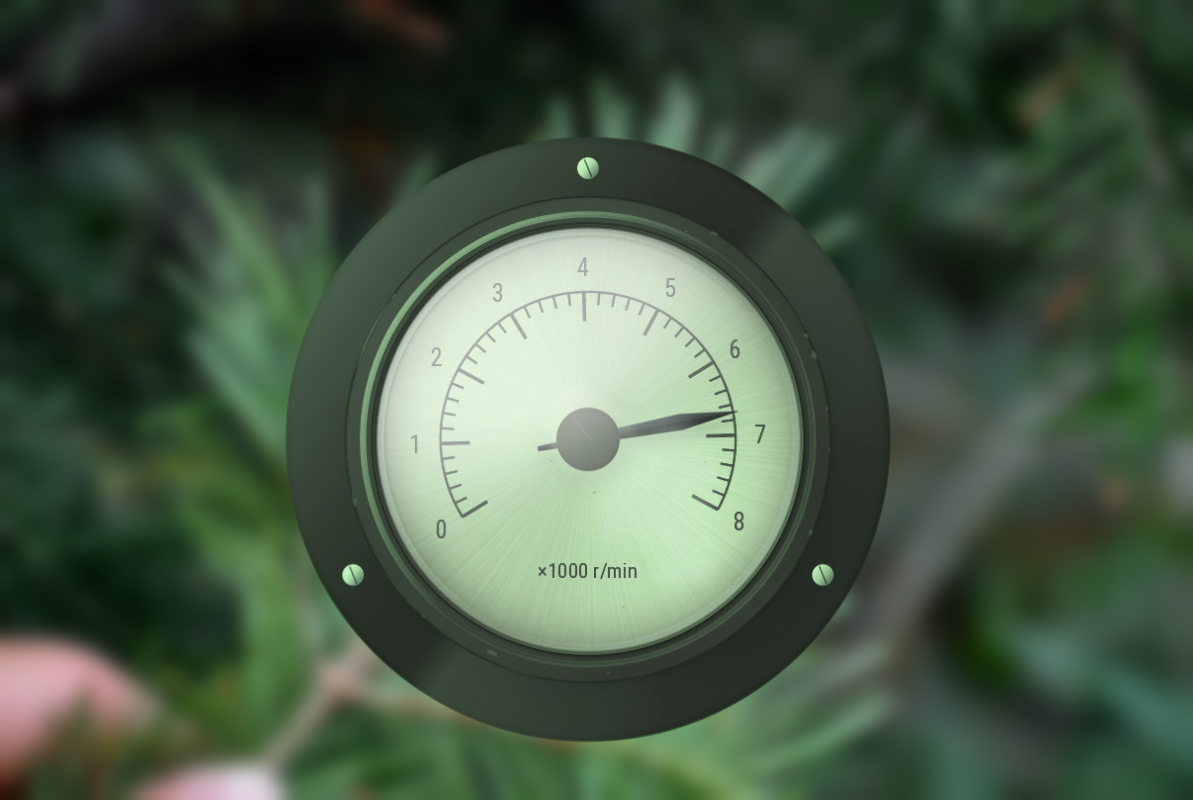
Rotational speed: 6700rpm
